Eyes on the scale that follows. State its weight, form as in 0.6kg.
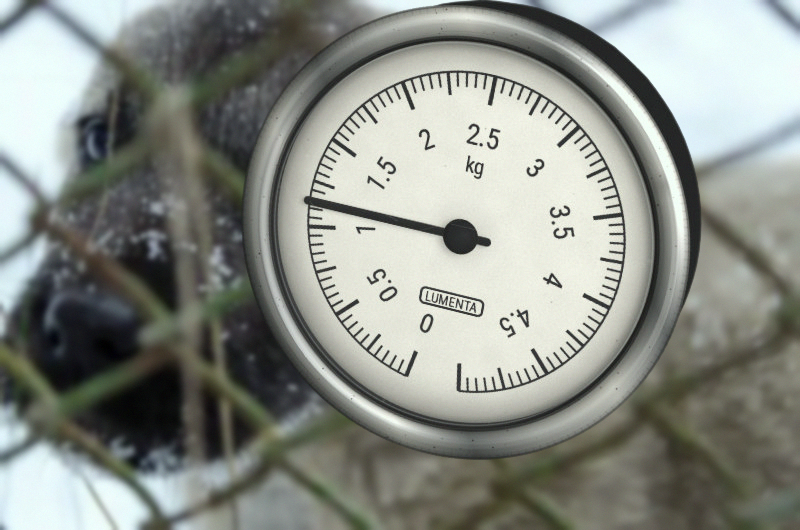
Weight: 1.15kg
